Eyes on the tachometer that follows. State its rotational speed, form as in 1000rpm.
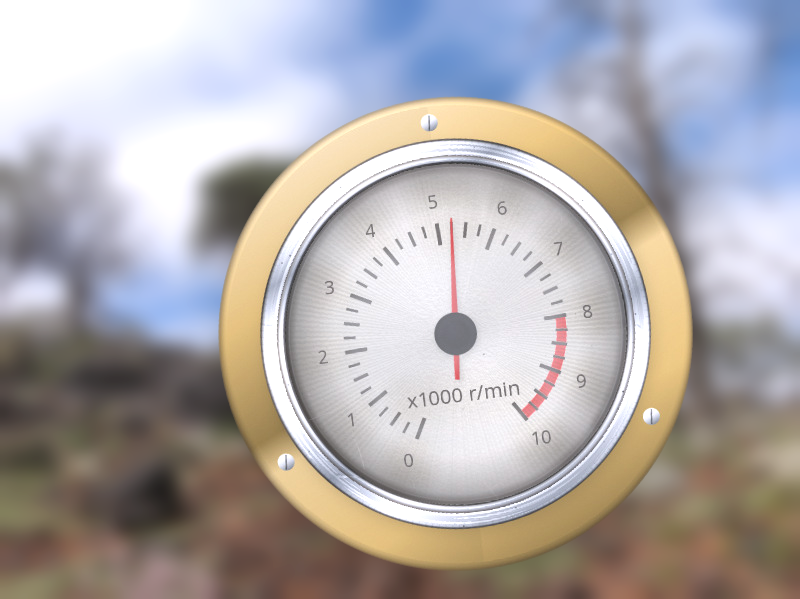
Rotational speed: 5250rpm
